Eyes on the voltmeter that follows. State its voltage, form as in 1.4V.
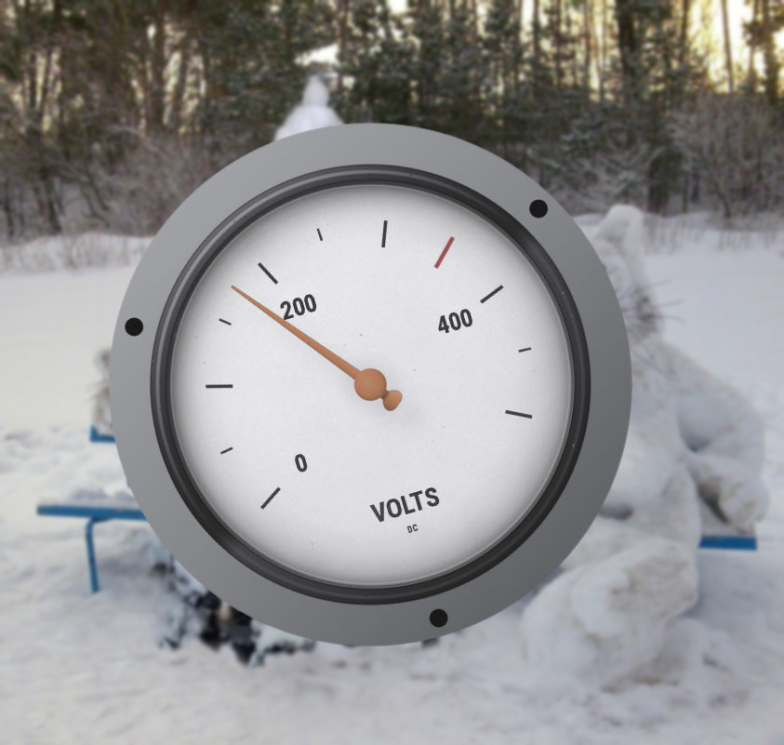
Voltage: 175V
